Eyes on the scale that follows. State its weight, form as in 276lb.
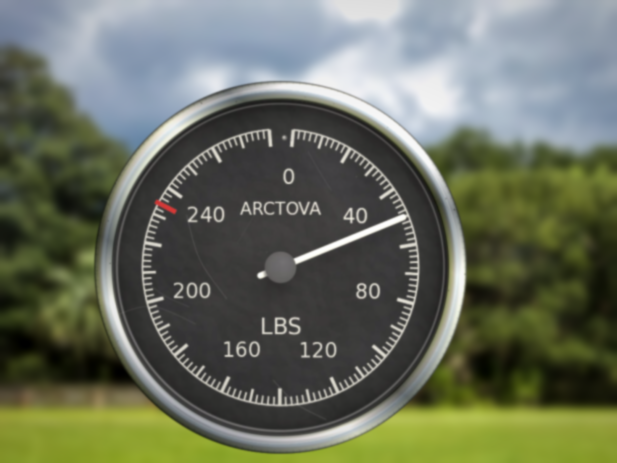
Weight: 50lb
